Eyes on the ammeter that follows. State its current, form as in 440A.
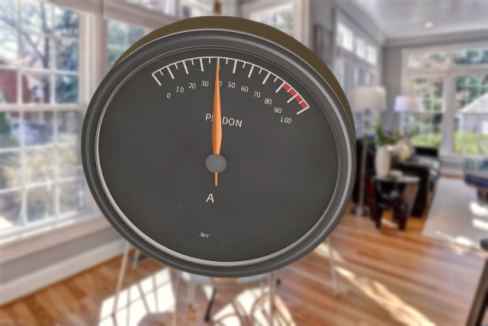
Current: 40A
